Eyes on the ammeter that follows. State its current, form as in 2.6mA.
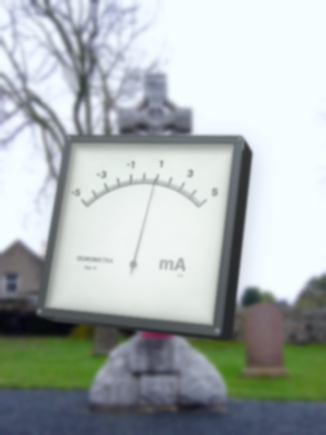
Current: 1mA
